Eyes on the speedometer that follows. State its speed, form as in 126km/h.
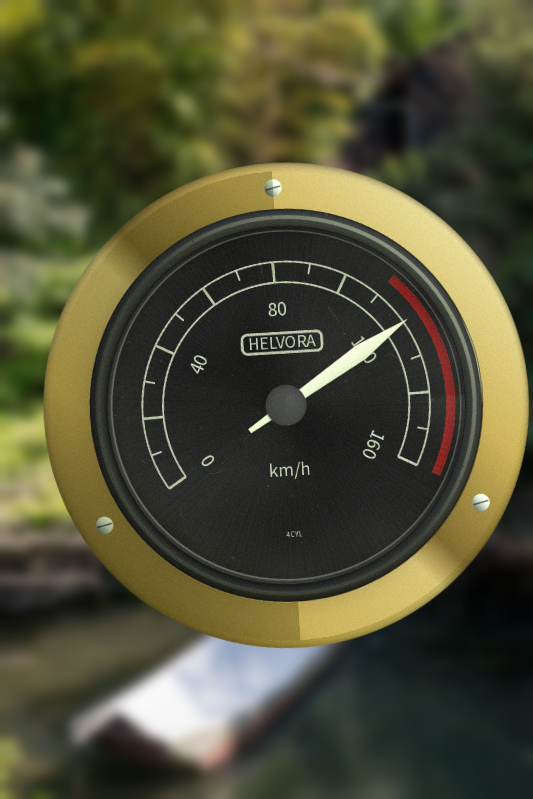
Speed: 120km/h
